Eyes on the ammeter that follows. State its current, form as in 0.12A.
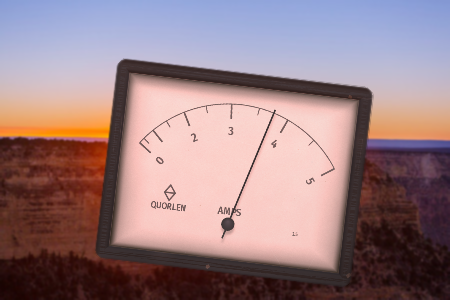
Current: 3.75A
